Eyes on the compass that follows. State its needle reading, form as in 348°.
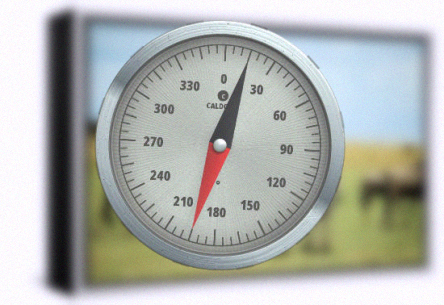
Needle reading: 195°
